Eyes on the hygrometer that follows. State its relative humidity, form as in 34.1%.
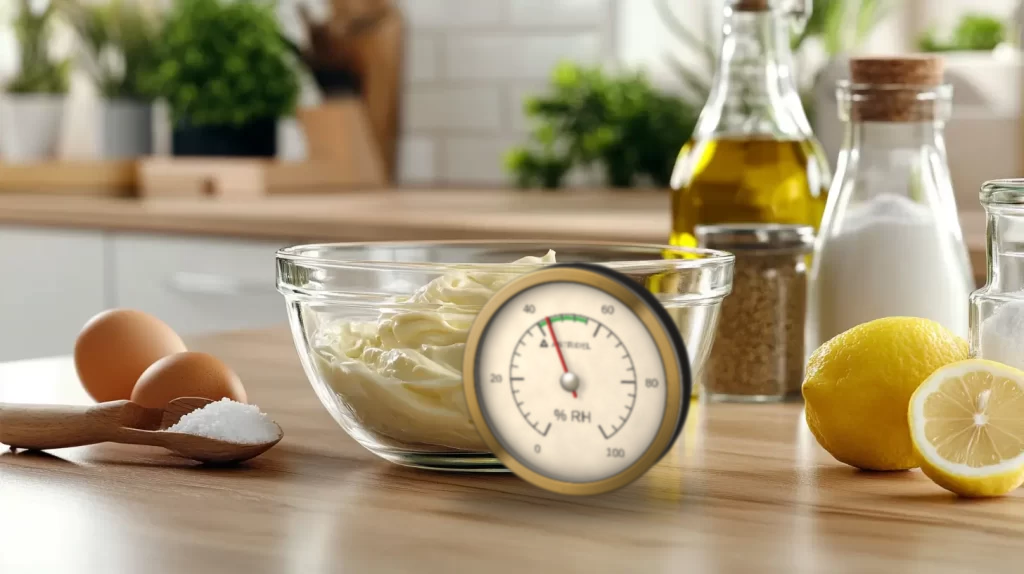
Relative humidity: 44%
